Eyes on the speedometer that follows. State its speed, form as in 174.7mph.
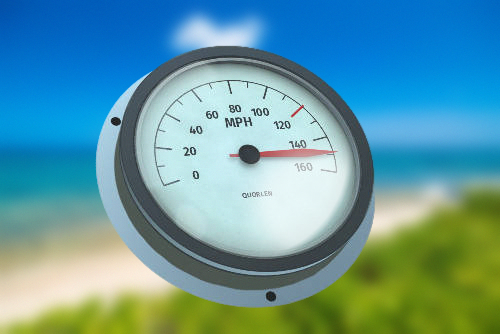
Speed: 150mph
